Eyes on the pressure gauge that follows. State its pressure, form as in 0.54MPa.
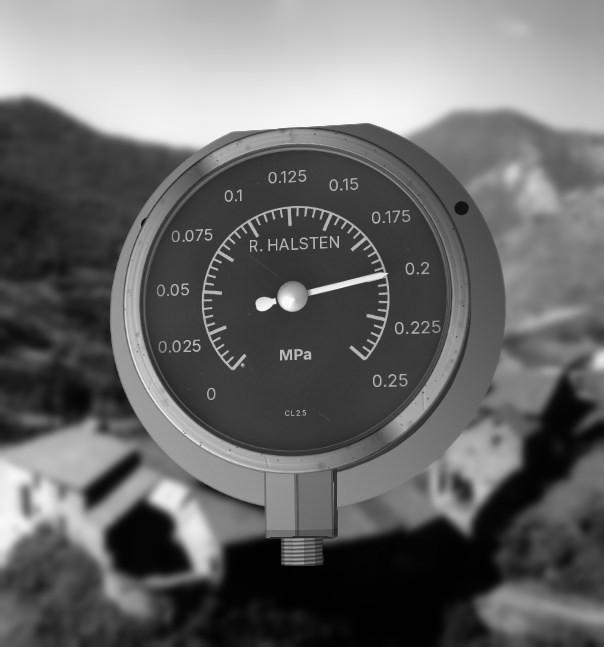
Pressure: 0.2MPa
